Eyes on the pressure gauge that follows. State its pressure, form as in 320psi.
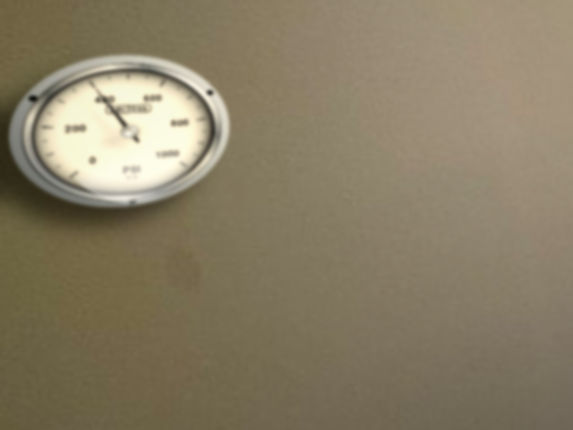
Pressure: 400psi
